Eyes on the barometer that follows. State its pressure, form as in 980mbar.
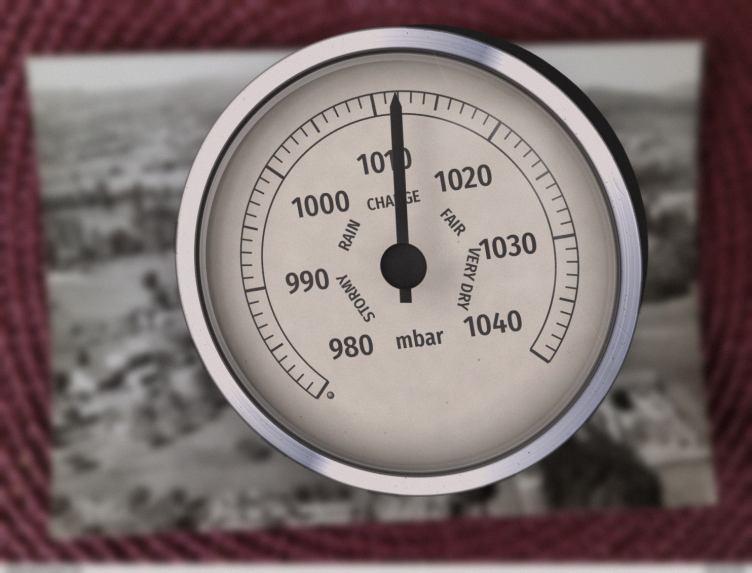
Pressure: 1012mbar
